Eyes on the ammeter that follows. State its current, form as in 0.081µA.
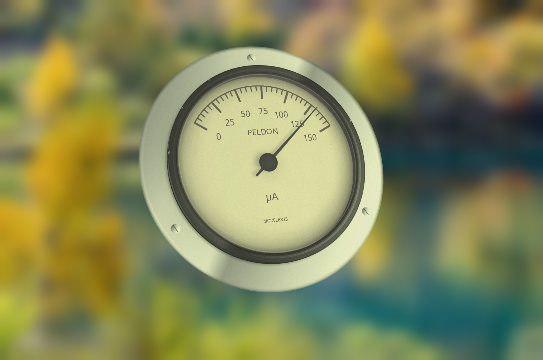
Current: 130µA
